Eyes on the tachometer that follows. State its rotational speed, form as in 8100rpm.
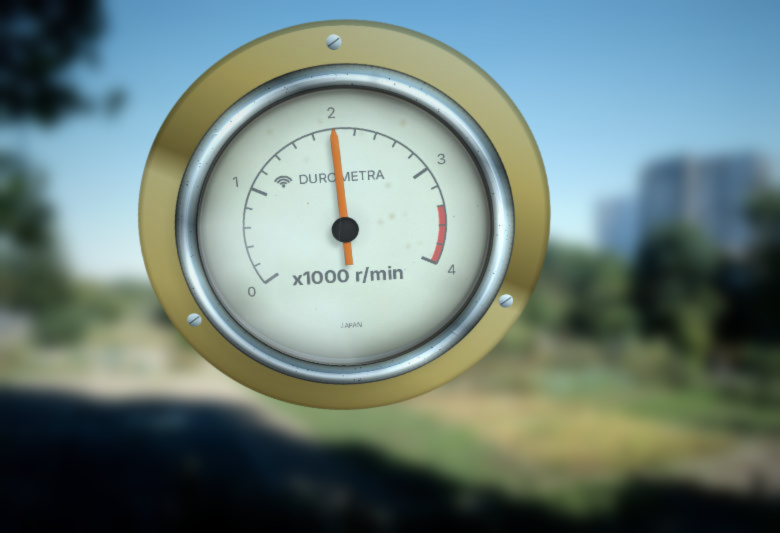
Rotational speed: 2000rpm
